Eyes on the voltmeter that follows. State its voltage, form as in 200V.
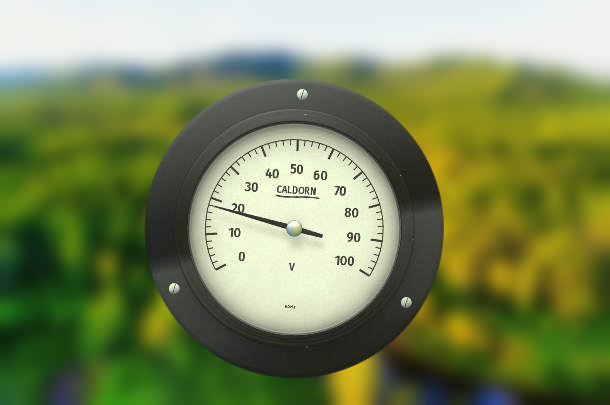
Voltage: 18V
